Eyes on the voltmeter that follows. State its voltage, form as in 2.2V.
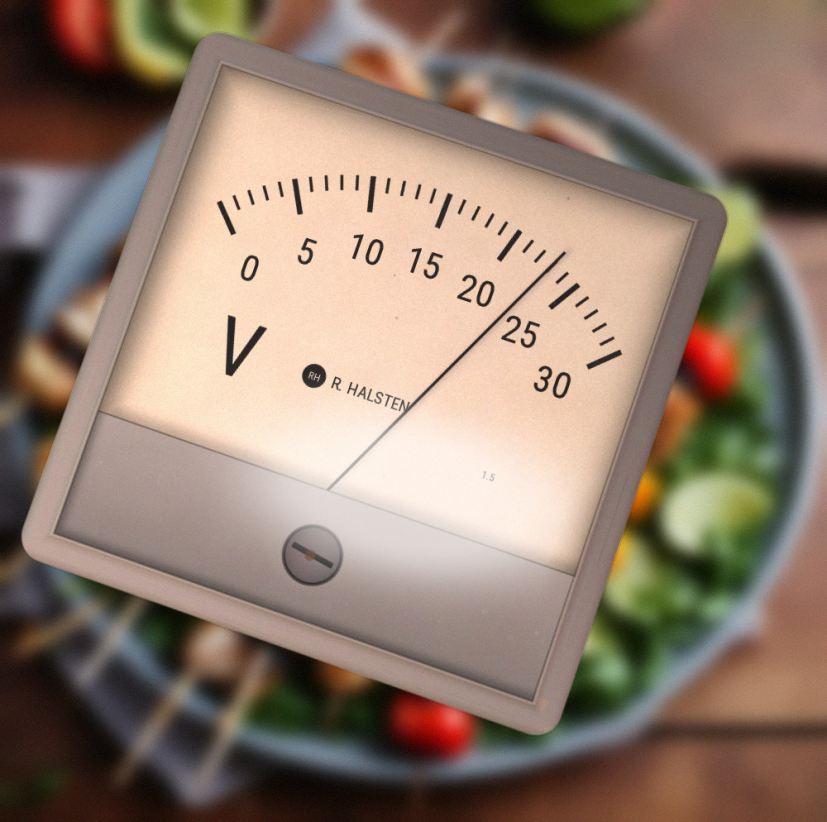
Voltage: 23V
